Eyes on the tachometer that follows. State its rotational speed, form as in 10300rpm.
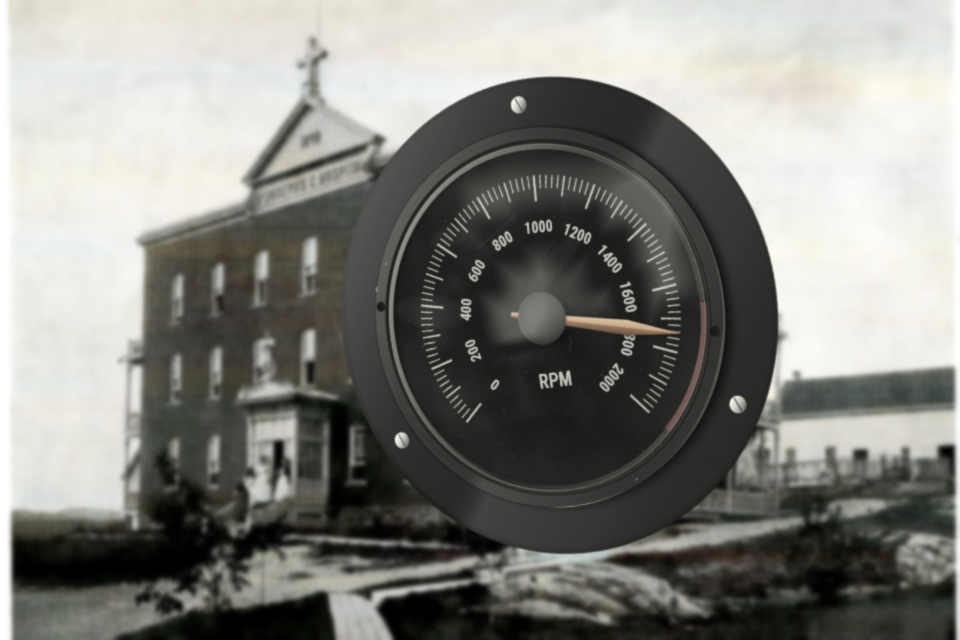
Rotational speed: 1740rpm
